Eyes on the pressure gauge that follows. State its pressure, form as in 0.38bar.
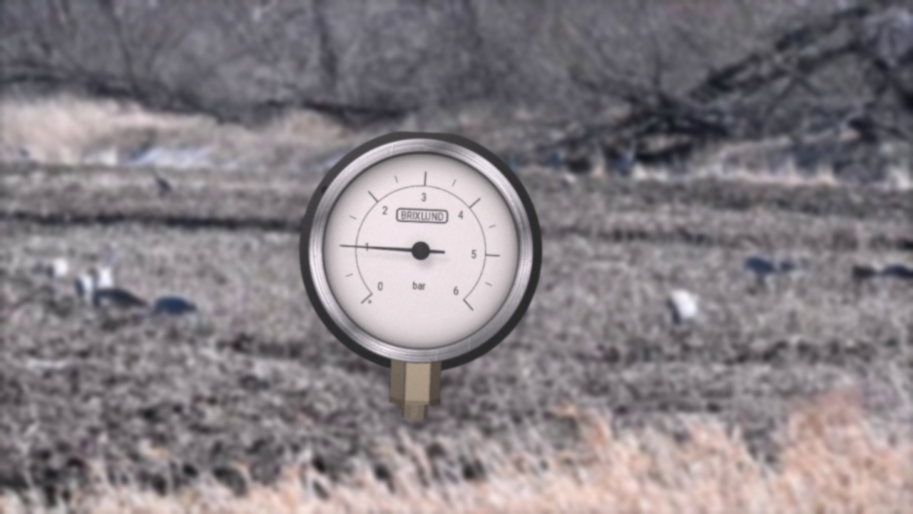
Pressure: 1bar
